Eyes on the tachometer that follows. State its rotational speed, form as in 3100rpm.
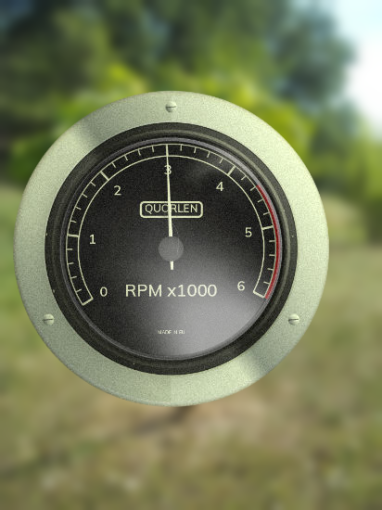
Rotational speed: 3000rpm
